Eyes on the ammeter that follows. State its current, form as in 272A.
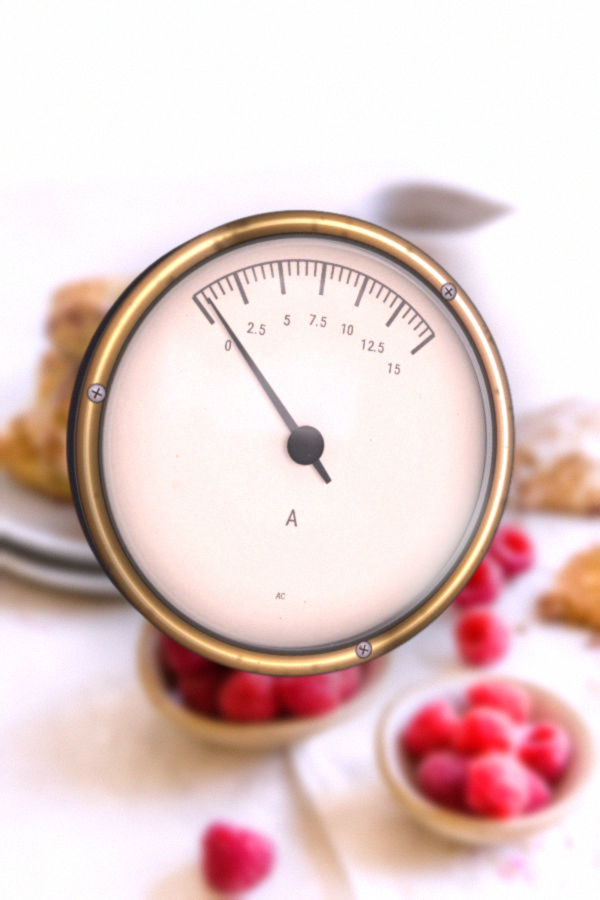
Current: 0.5A
